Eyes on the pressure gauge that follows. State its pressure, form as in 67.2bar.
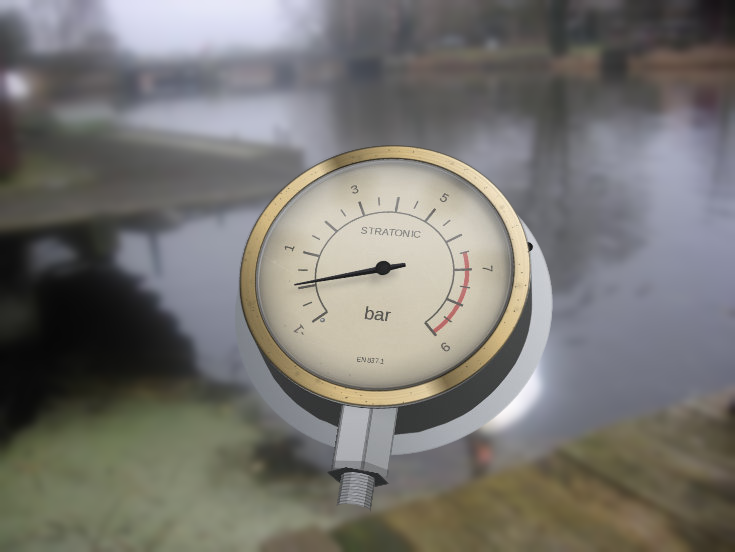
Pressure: 0bar
